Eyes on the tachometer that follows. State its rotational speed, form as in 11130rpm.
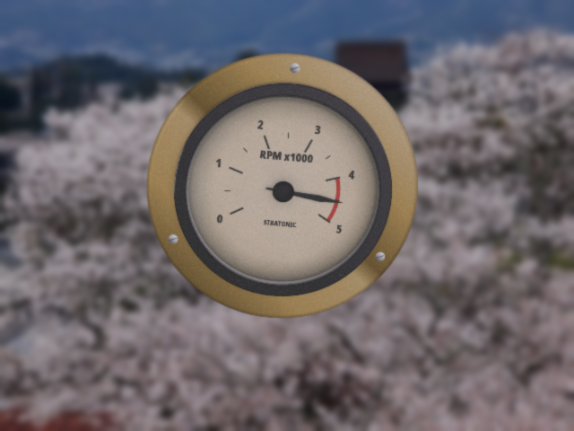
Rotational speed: 4500rpm
